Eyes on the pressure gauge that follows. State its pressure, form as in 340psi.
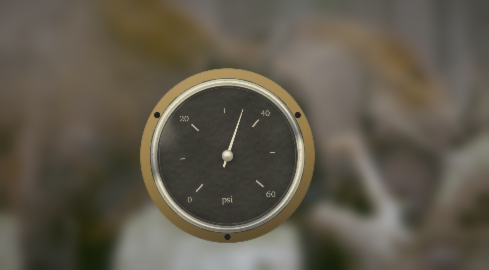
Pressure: 35psi
